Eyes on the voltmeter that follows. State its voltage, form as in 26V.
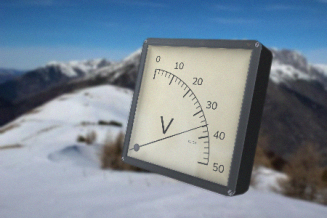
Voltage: 36V
